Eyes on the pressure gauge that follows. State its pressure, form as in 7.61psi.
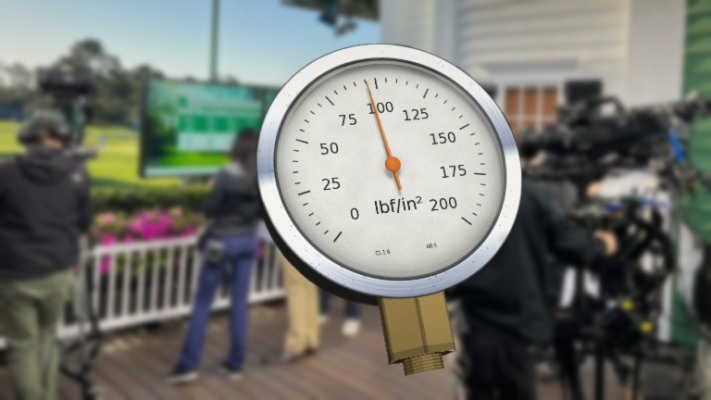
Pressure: 95psi
